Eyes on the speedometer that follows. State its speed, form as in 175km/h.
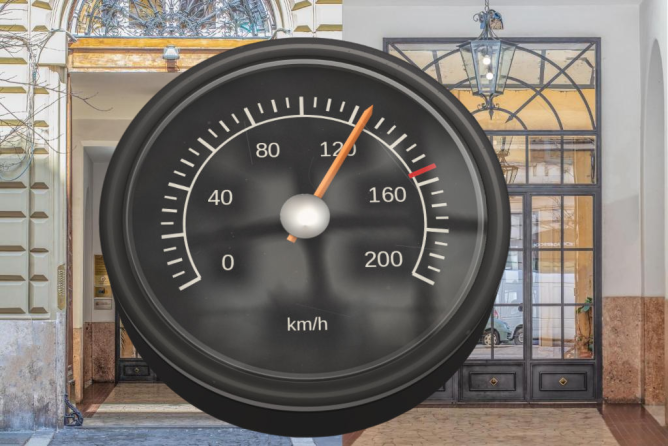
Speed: 125km/h
